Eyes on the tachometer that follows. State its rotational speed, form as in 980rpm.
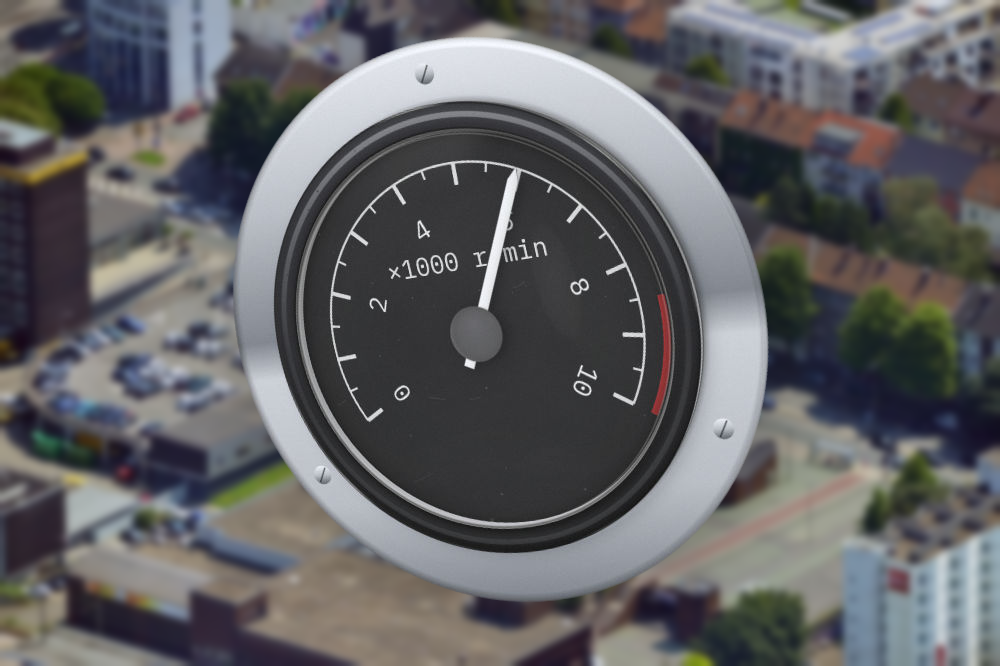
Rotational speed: 6000rpm
